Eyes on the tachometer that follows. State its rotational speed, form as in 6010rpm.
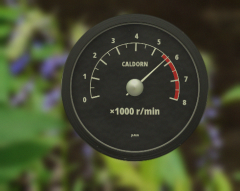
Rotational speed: 5750rpm
